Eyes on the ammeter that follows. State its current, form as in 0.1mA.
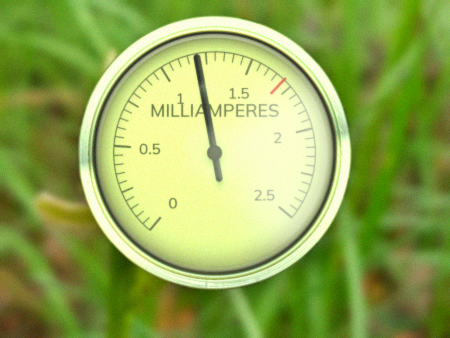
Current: 1.2mA
